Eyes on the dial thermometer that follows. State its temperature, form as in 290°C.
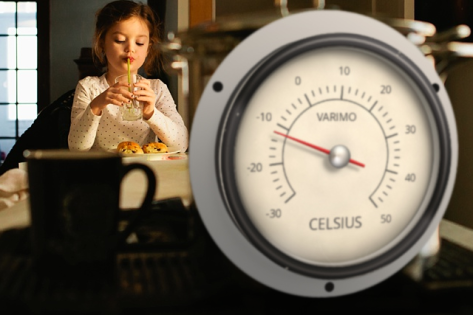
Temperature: -12°C
